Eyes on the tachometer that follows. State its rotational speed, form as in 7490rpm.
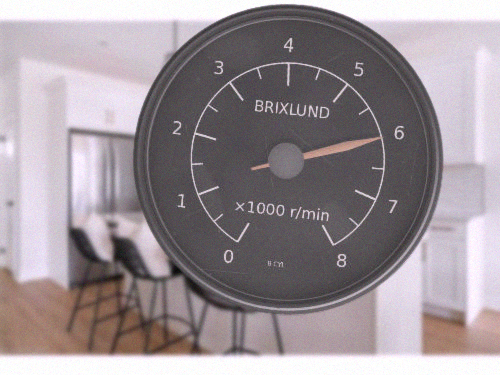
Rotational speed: 6000rpm
